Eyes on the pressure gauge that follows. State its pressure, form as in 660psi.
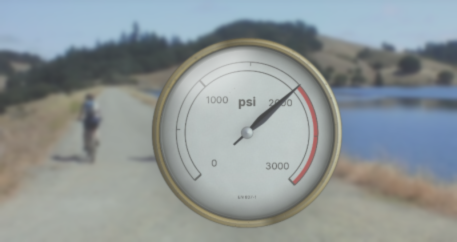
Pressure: 2000psi
